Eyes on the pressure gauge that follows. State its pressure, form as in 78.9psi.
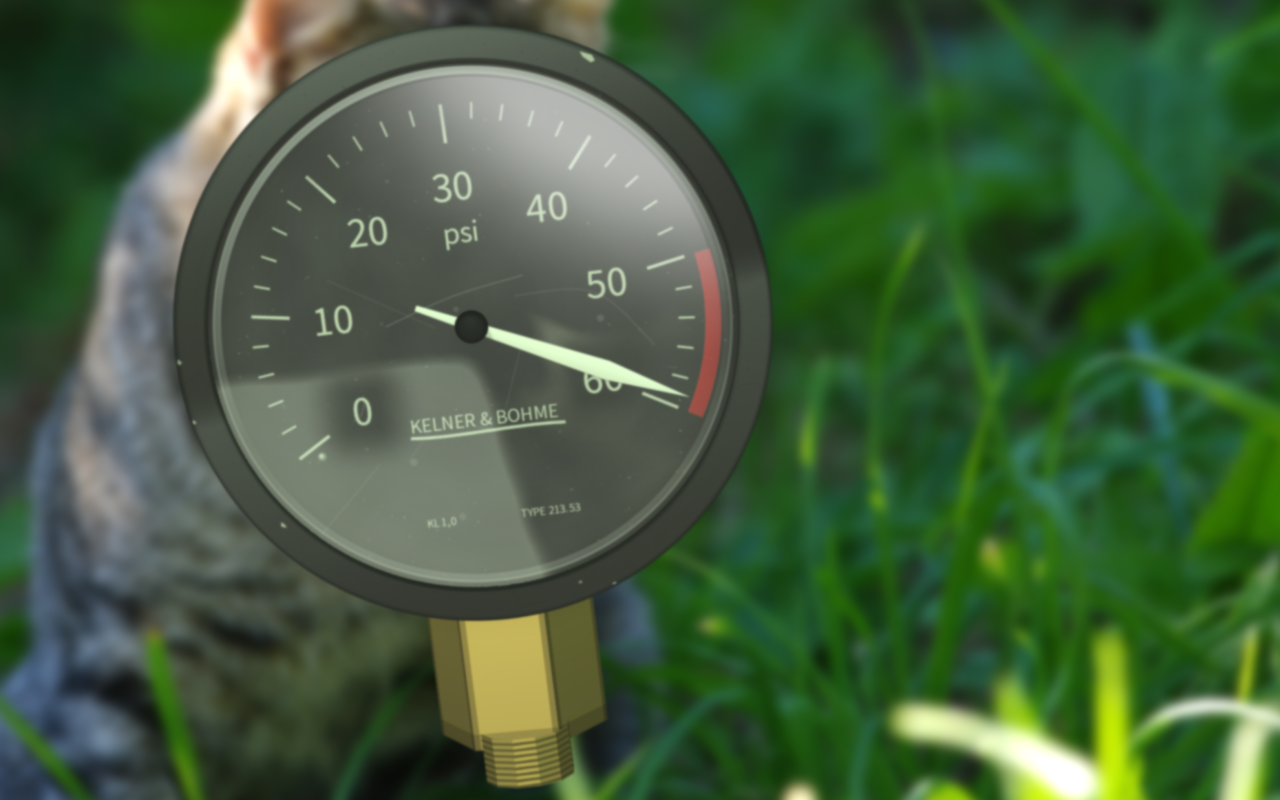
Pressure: 59psi
